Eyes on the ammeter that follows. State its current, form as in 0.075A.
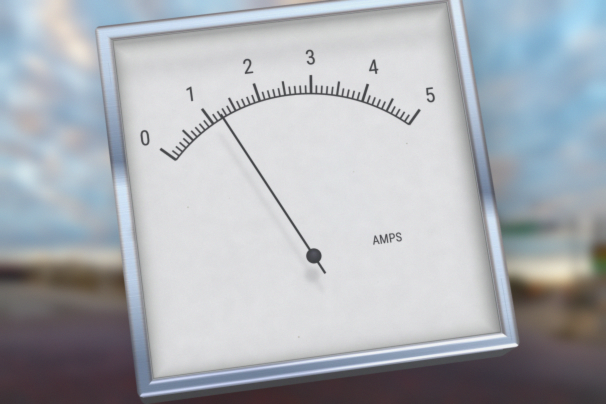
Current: 1.2A
